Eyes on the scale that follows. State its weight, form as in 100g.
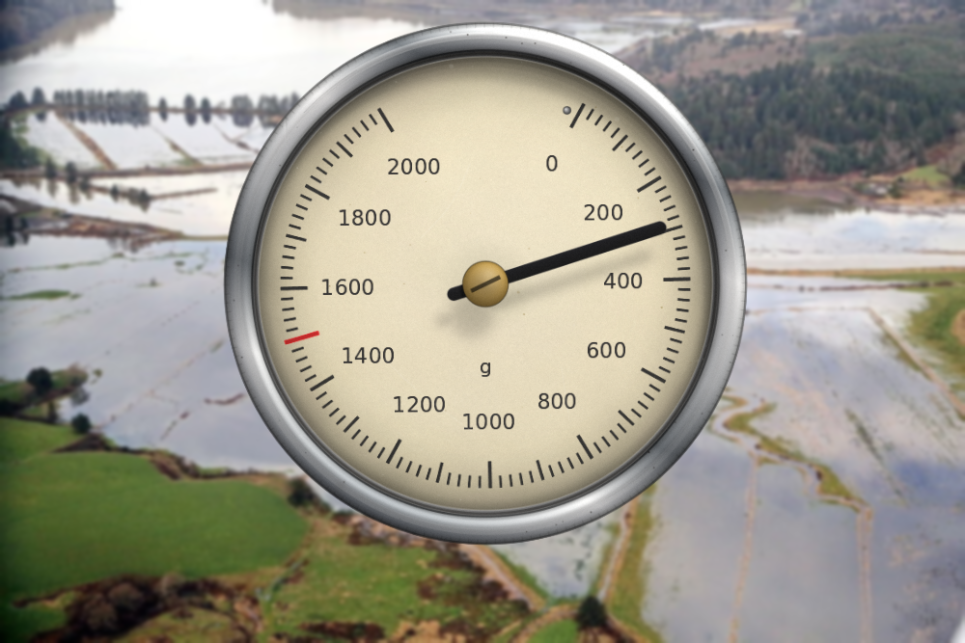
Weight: 290g
